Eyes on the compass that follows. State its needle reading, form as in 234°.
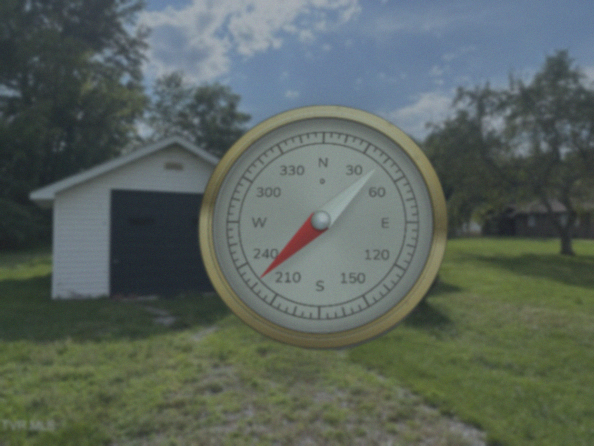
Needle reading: 225°
